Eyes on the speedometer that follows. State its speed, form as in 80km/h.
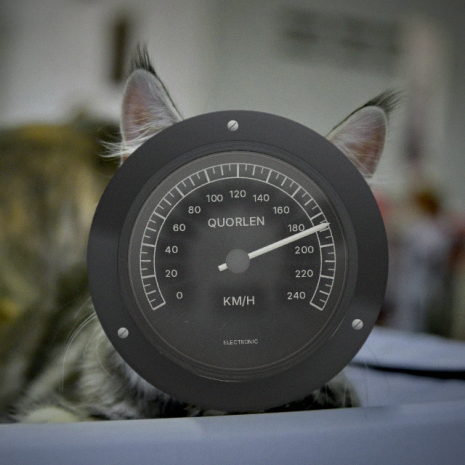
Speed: 187.5km/h
